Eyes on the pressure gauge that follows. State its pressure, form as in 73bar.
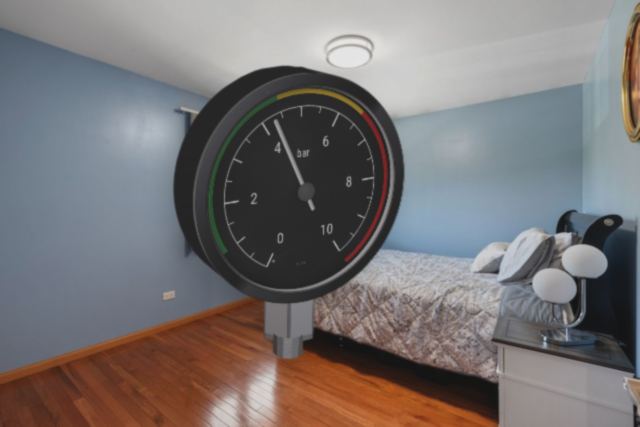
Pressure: 4.25bar
